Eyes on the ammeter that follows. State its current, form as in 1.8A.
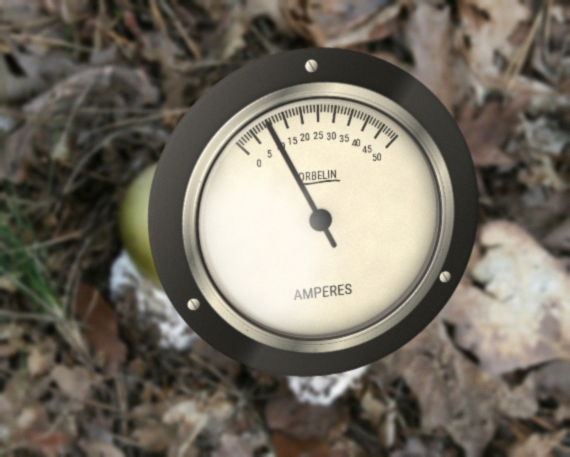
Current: 10A
